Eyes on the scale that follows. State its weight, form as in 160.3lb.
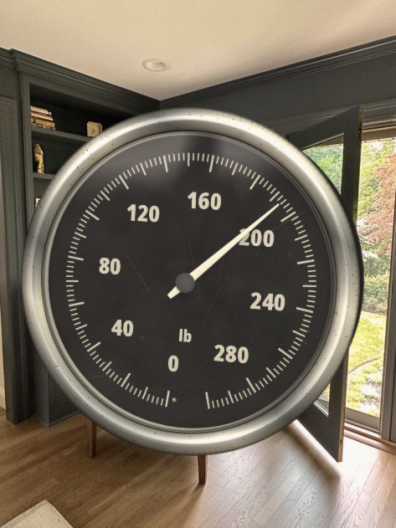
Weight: 194lb
